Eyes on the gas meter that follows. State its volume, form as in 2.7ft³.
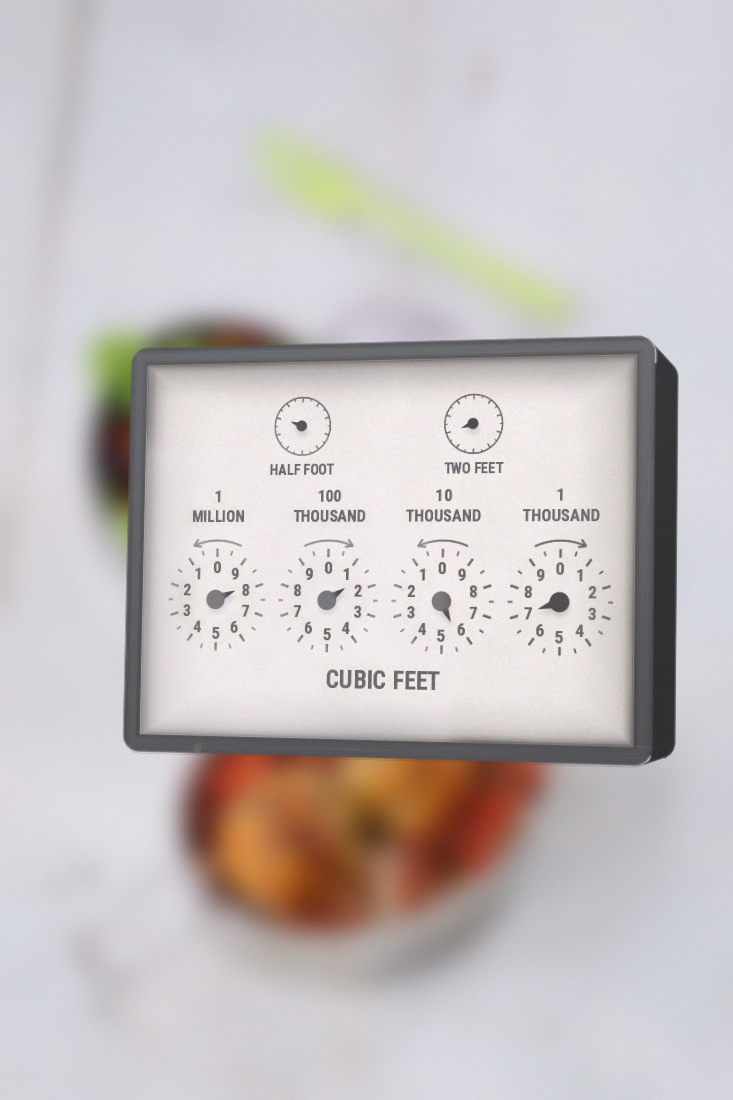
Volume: 815700ft³
